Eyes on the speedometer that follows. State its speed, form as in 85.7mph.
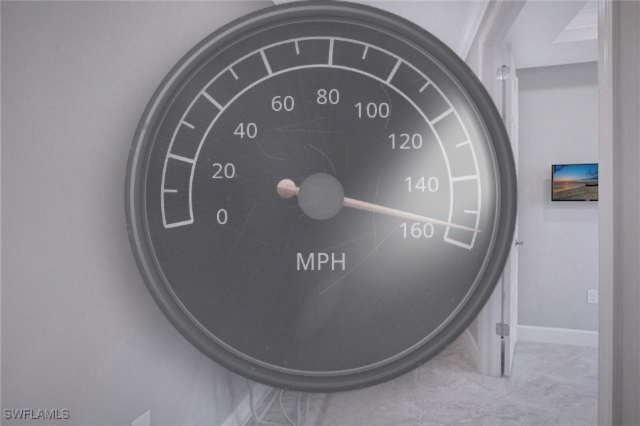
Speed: 155mph
